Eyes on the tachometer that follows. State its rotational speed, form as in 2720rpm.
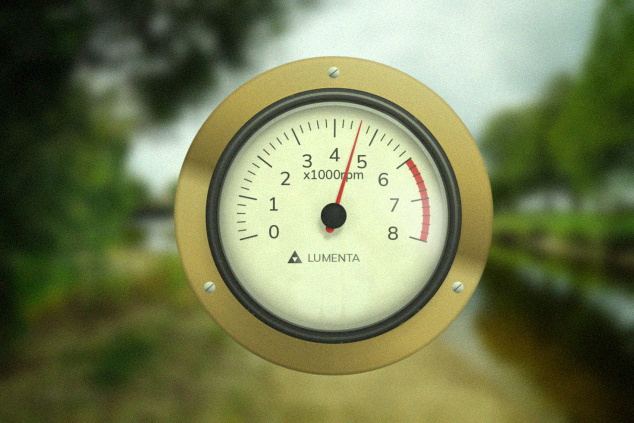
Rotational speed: 4600rpm
